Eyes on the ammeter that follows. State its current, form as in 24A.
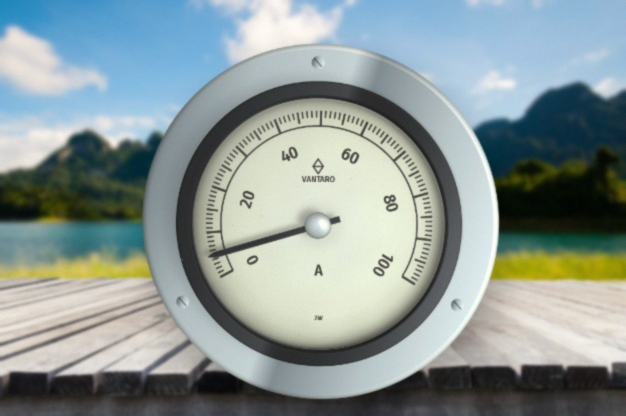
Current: 5A
